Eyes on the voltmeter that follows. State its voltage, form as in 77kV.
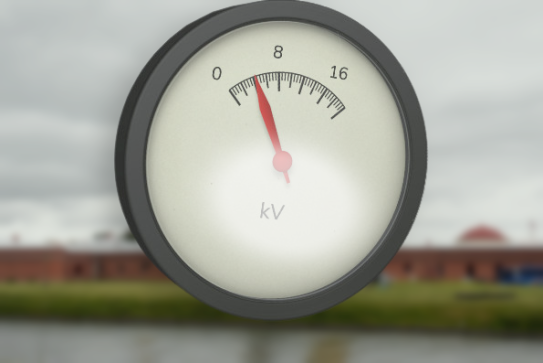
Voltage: 4kV
